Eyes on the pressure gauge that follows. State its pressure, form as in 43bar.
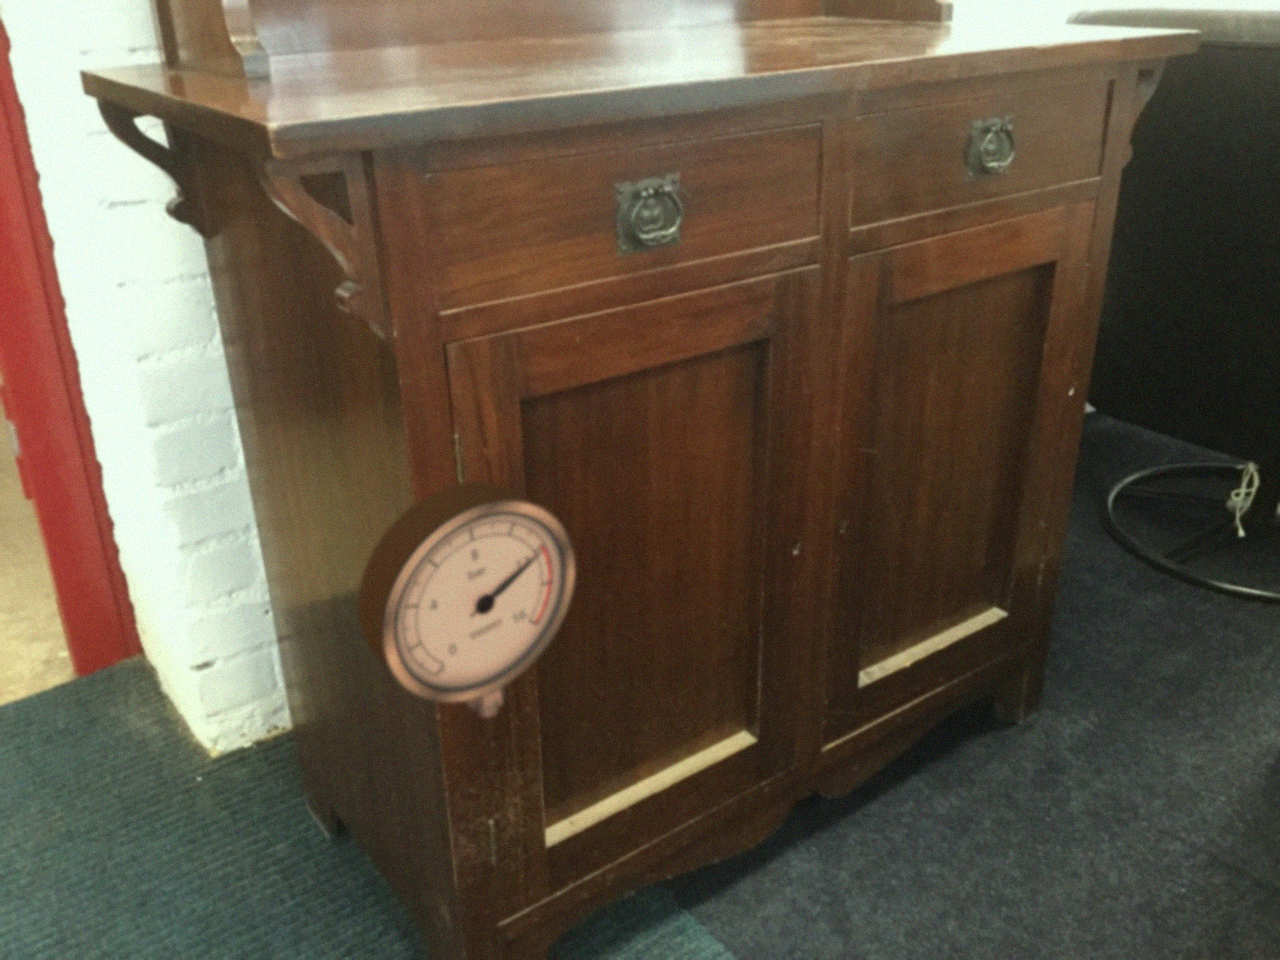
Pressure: 12bar
